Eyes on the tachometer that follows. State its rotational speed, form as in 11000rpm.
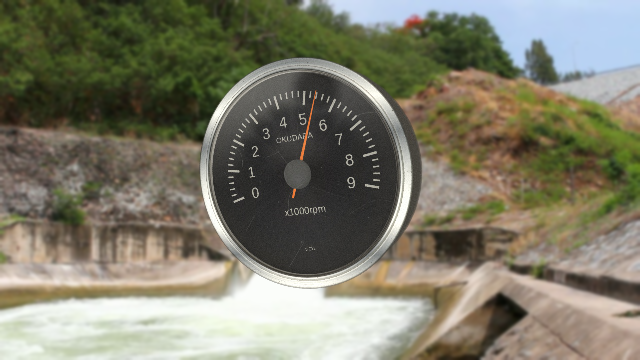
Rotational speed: 5400rpm
